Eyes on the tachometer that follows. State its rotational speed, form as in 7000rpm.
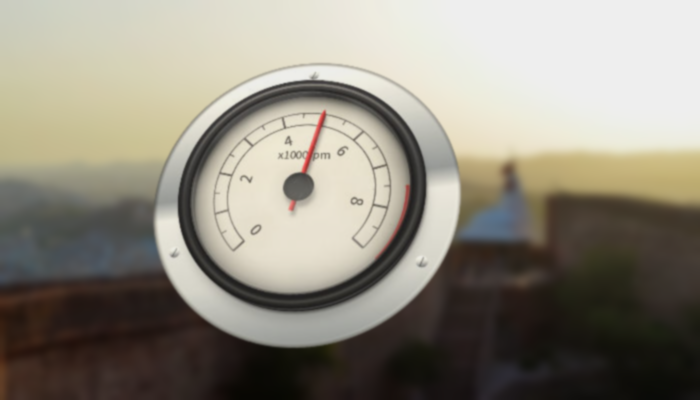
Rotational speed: 5000rpm
